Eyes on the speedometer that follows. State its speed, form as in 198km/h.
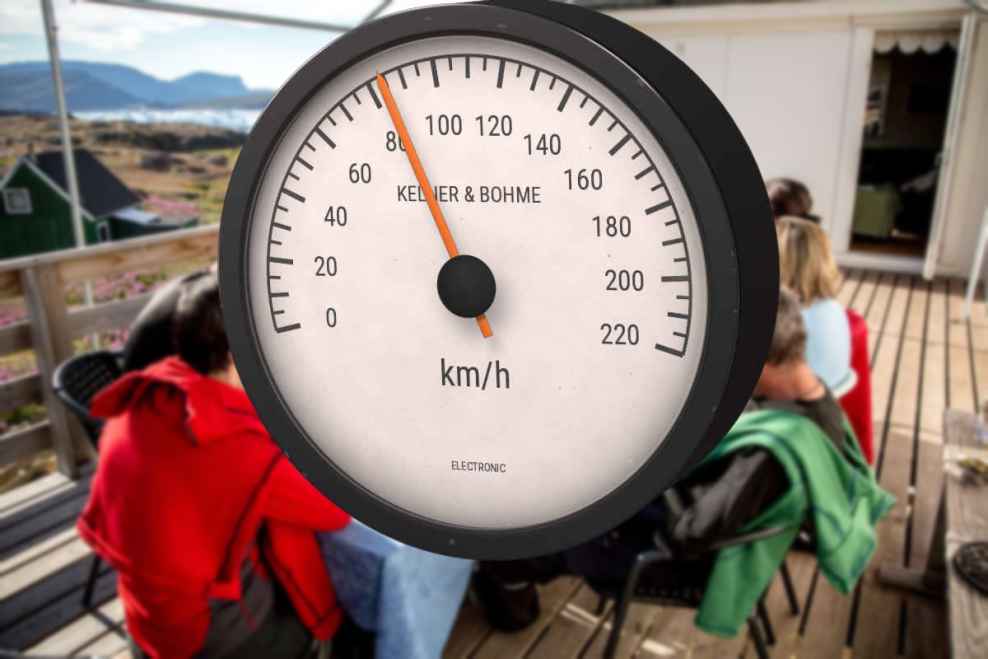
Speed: 85km/h
